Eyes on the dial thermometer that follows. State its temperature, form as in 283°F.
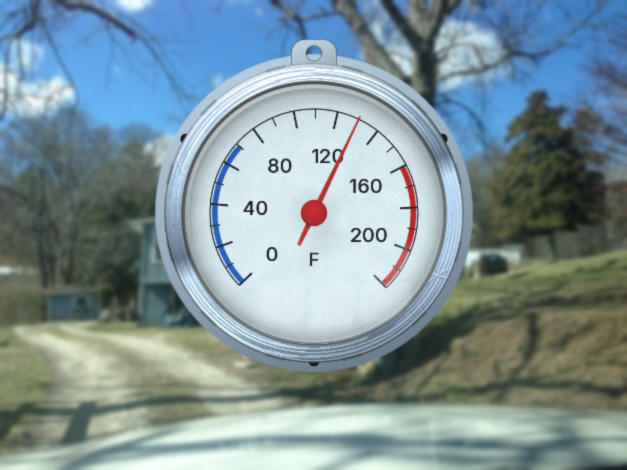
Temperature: 130°F
